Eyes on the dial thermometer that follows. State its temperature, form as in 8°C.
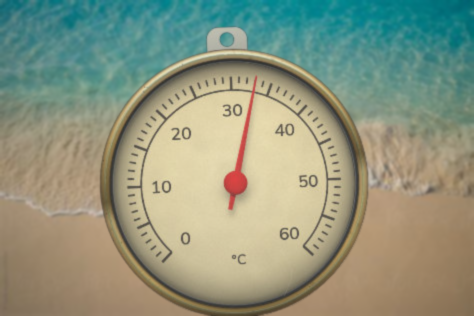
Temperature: 33°C
